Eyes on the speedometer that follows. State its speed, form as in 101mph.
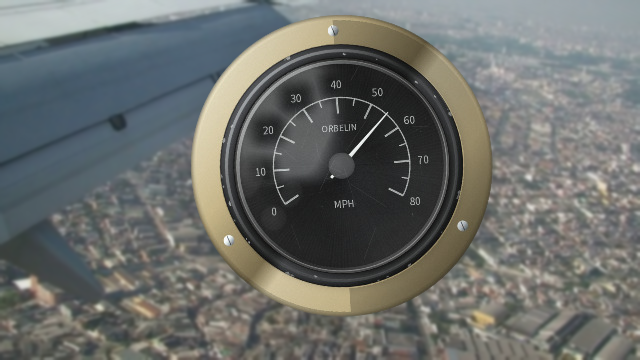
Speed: 55mph
